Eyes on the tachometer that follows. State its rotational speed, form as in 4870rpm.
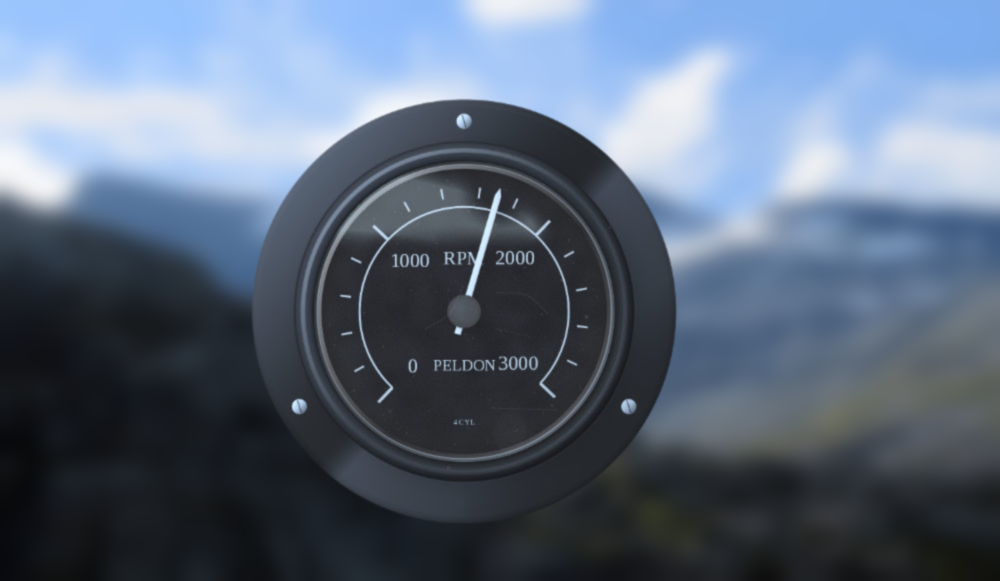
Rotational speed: 1700rpm
